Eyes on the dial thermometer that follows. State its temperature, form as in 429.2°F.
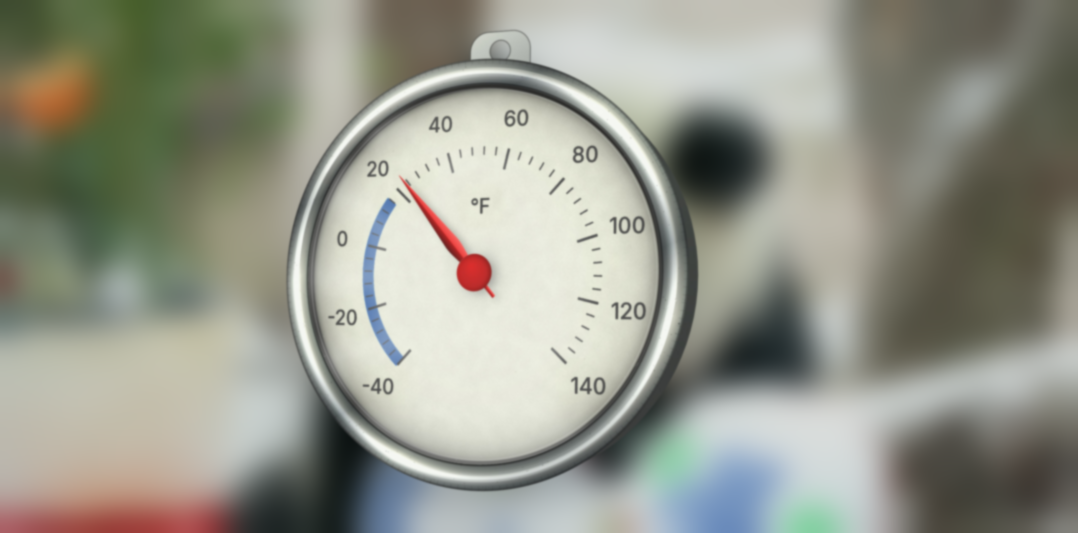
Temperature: 24°F
